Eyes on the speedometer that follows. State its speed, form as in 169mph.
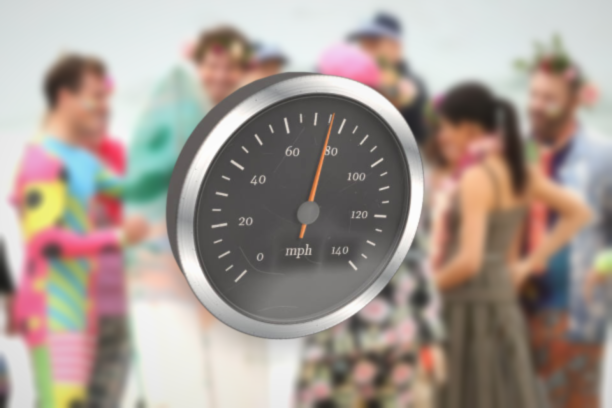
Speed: 75mph
